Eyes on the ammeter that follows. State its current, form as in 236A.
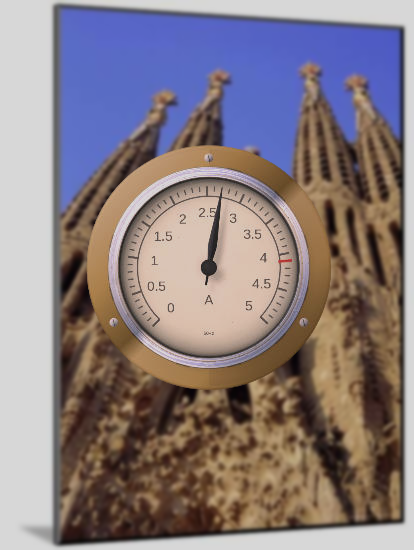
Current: 2.7A
